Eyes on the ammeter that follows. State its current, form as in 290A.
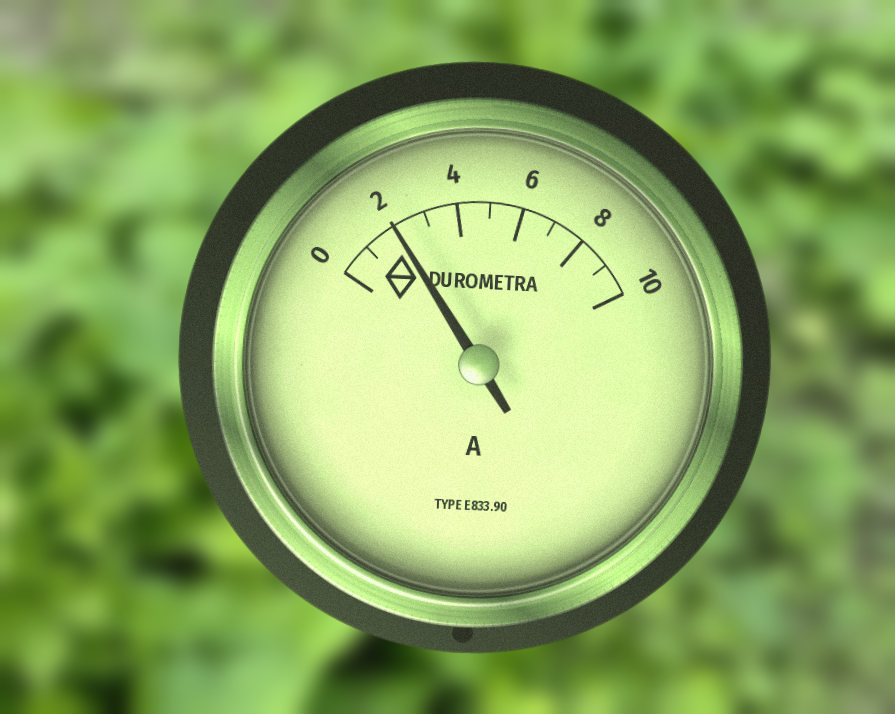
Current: 2A
